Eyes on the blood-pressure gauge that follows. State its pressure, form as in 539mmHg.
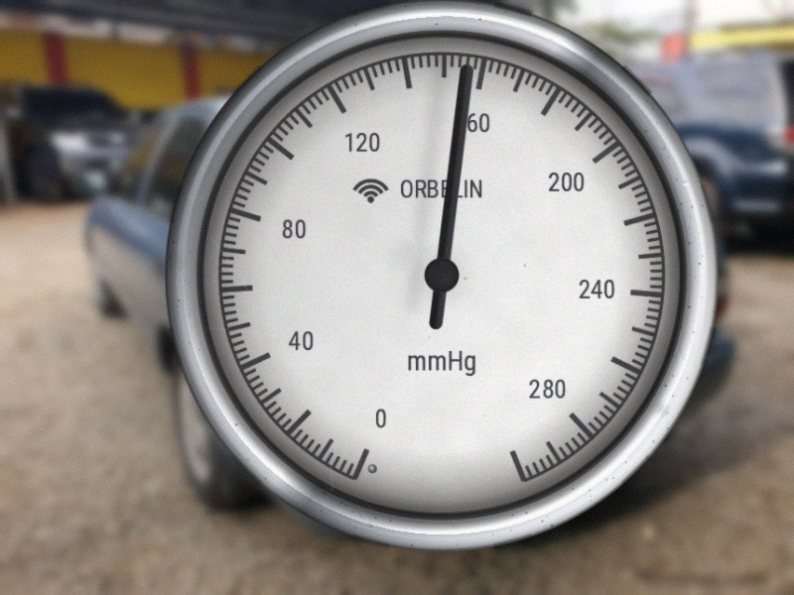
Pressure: 156mmHg
